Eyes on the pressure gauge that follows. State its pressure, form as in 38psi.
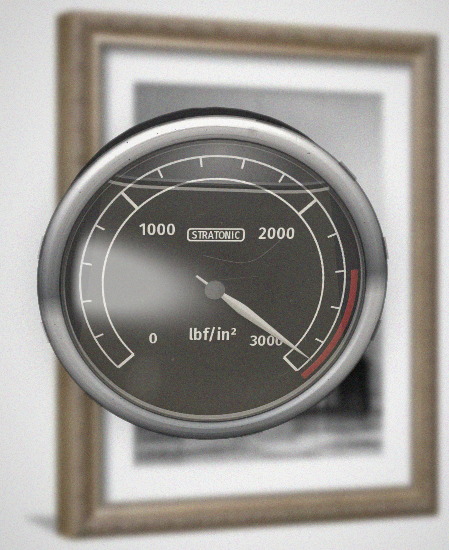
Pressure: 2900psi
